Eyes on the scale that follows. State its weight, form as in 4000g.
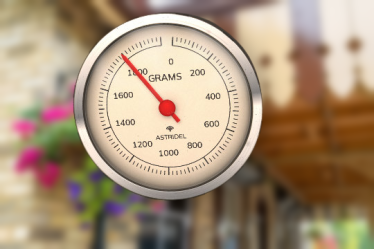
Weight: 1800g
